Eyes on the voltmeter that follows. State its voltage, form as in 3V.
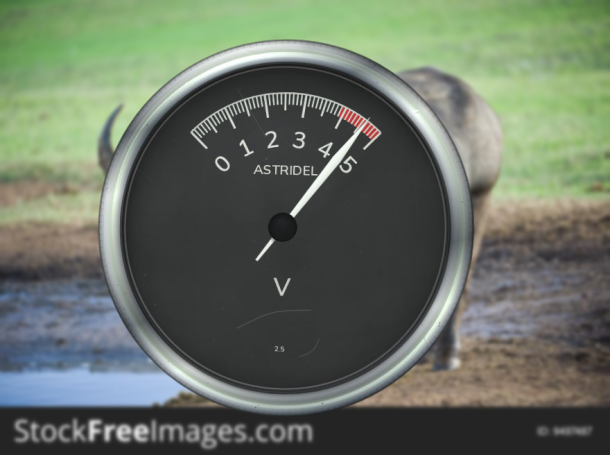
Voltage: 4.6V
